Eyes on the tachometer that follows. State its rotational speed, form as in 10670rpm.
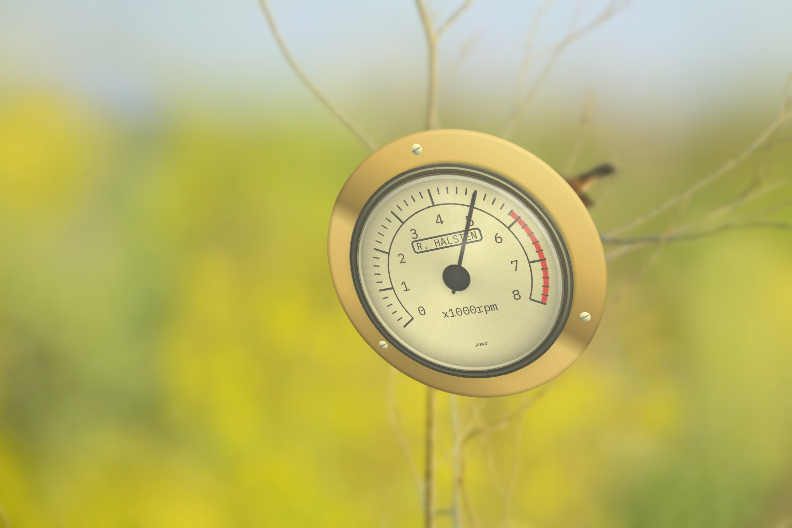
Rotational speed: 5000rpm
